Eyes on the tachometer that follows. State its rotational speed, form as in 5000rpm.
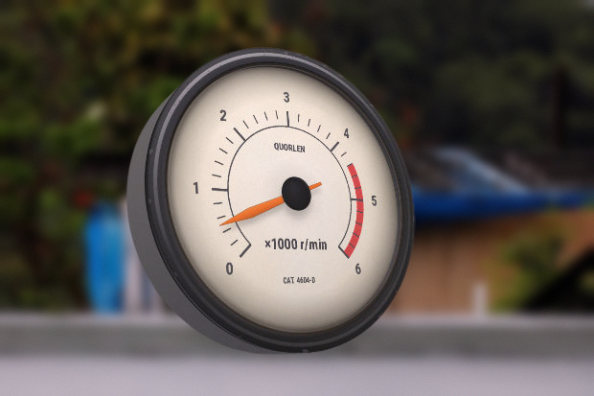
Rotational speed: 500rpm
